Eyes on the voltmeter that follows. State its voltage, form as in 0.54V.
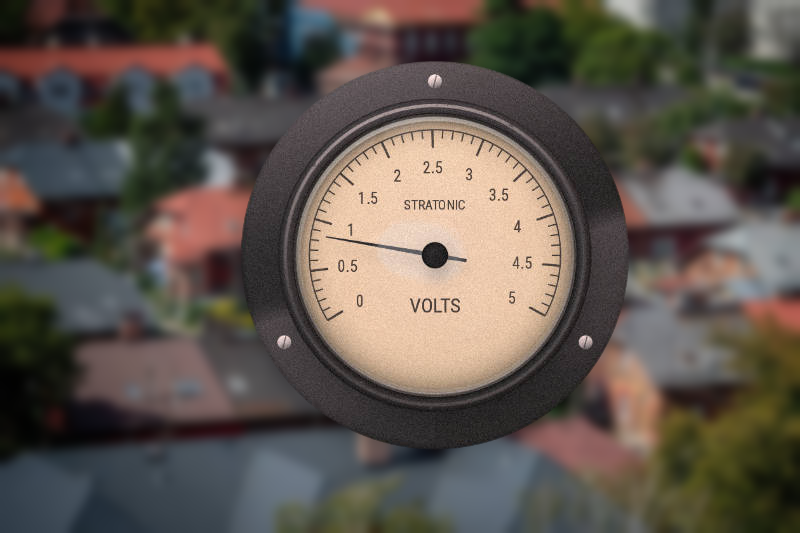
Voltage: 0.85V
